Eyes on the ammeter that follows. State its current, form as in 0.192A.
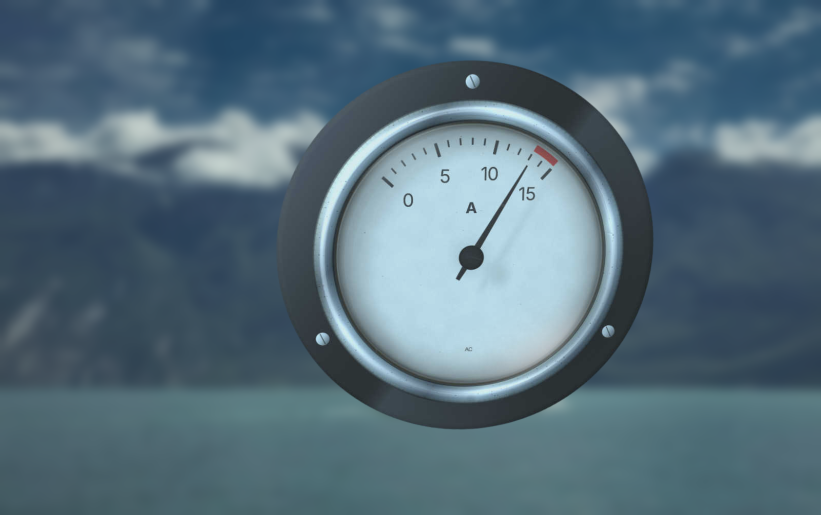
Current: 13A
